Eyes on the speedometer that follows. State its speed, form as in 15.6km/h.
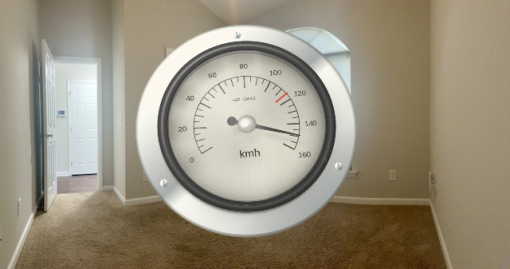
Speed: 150km/h
